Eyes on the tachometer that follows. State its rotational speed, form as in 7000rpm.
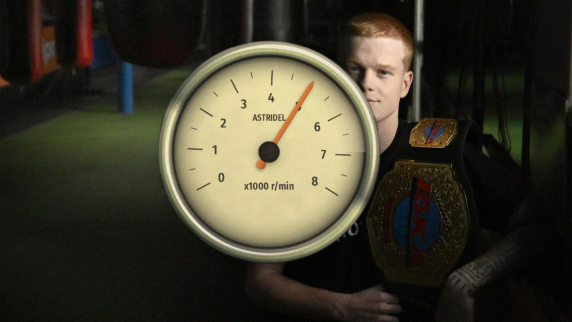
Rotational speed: 5000rpm
